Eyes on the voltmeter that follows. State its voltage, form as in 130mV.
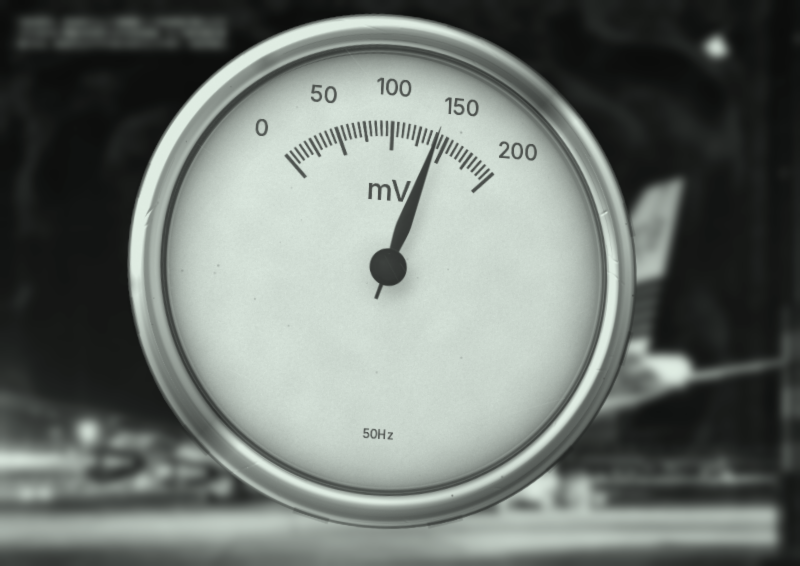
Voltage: 140mV
